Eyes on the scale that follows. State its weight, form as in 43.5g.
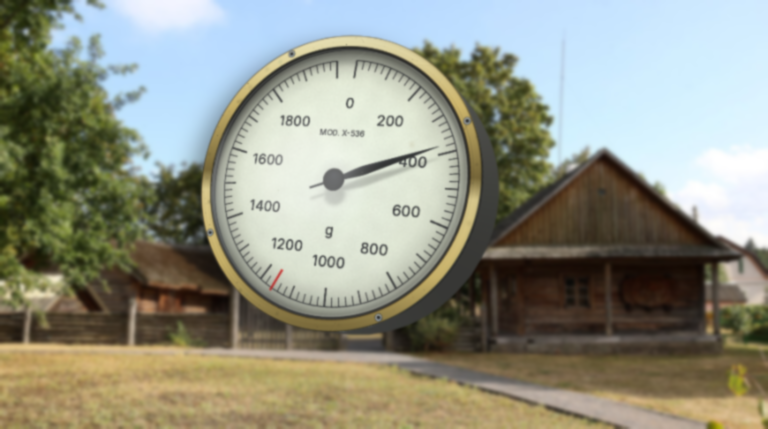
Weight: 380g
